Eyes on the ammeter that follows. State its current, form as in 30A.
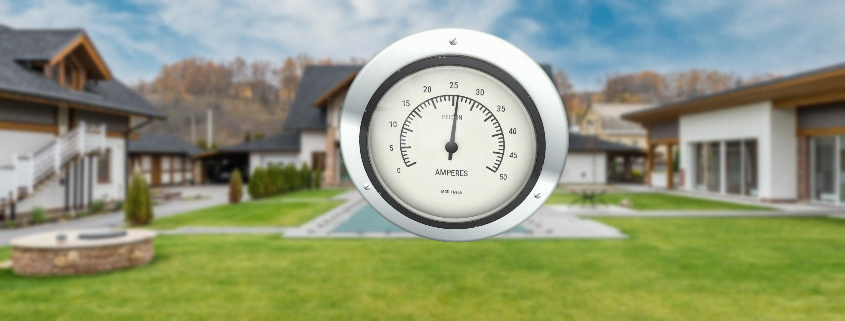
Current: 26A
